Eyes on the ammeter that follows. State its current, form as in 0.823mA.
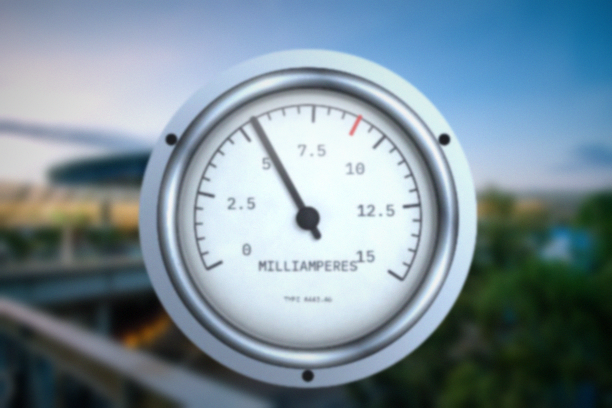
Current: 5.5mA
